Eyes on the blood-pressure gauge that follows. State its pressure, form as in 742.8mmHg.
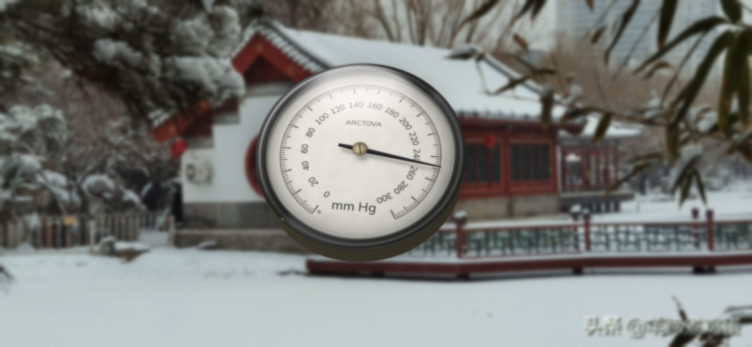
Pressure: 250mmHg
